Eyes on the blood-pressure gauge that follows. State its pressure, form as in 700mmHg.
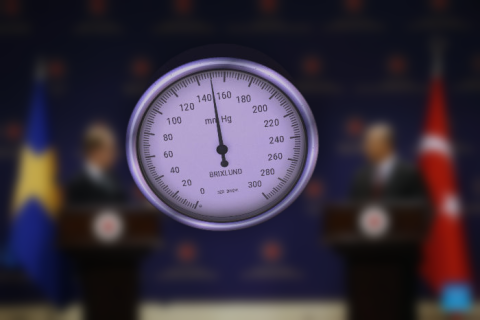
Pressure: 150mmHg
